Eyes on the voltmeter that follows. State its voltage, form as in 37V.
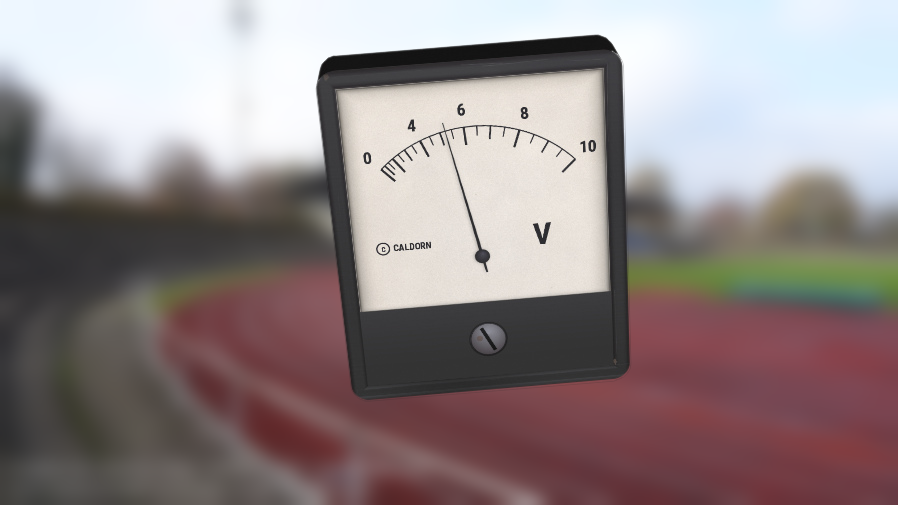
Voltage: 5.25V
